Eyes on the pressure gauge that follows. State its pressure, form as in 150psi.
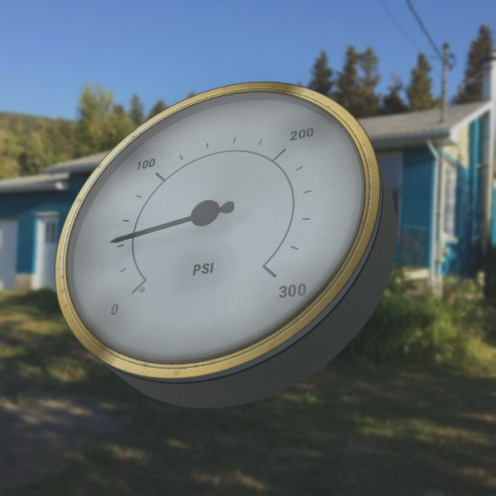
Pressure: 40psi
